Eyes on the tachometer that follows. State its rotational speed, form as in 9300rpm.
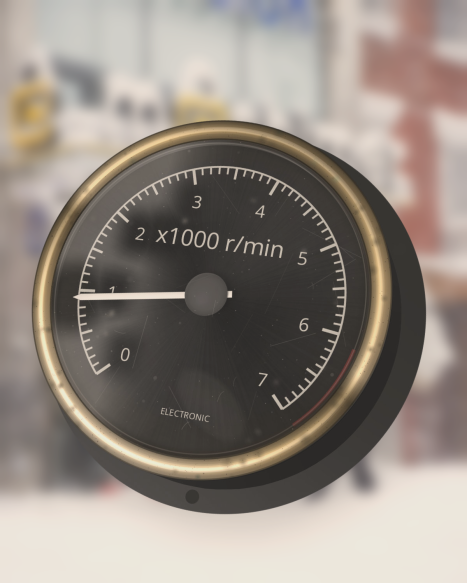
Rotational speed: 900rpm
